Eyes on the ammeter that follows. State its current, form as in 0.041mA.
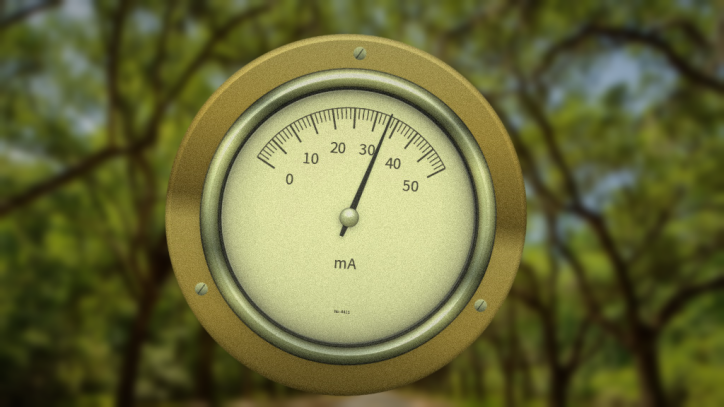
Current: 33mA
